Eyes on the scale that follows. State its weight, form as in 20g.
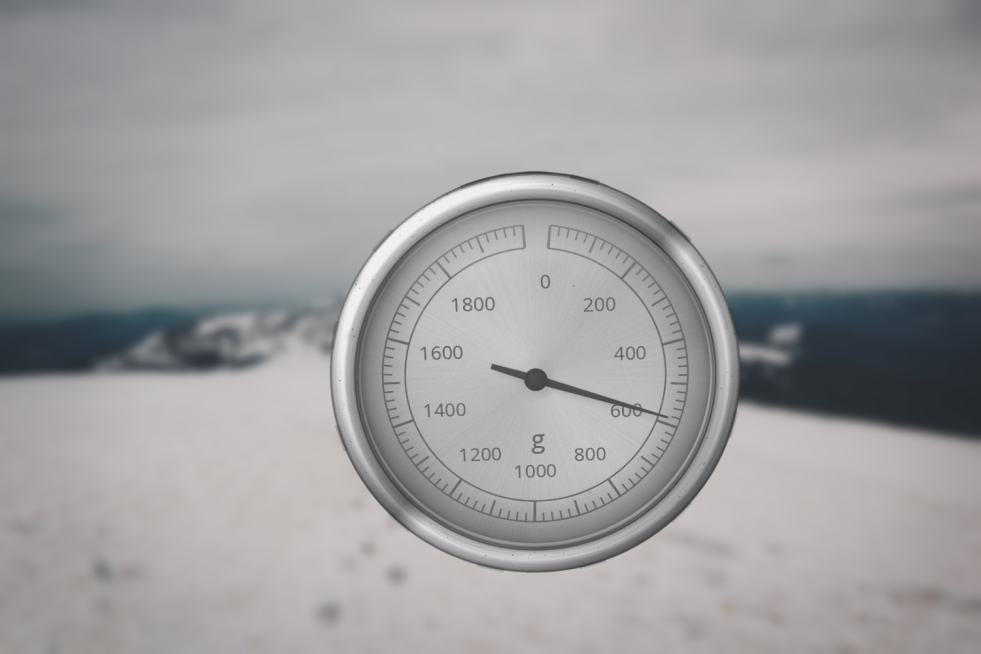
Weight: 580g
